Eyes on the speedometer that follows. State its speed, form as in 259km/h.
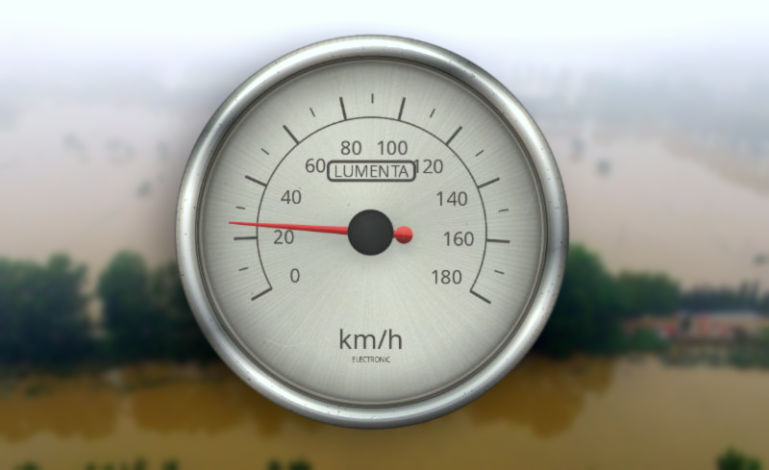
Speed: 25km/h
